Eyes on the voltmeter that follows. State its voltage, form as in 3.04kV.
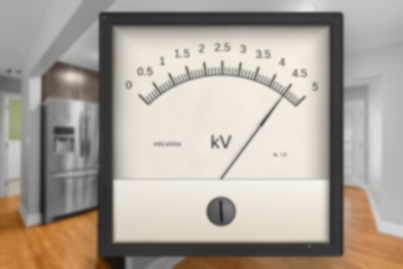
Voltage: 4.5kV
